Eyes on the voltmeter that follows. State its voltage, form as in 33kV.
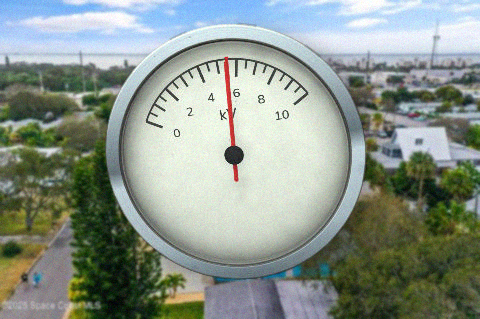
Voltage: 5.5kV
